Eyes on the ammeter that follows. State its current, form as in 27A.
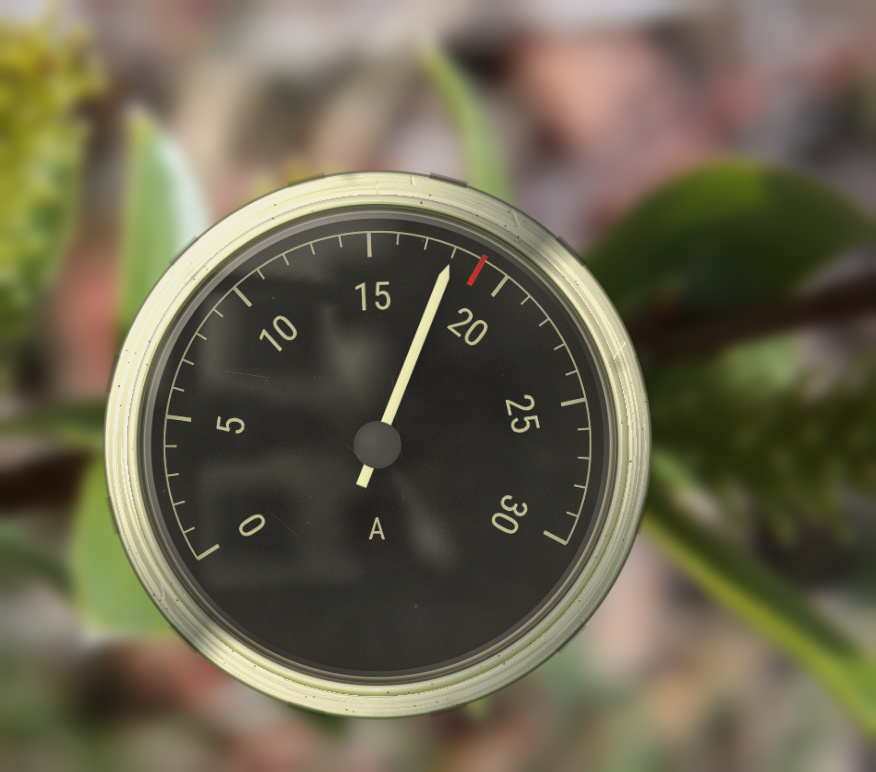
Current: 18A
